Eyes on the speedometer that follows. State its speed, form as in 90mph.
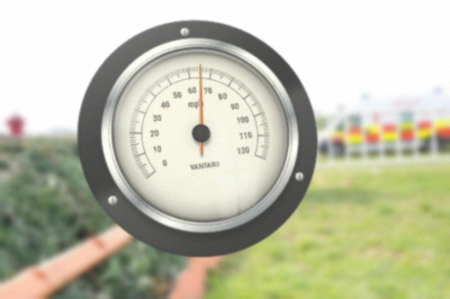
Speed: 65mph
